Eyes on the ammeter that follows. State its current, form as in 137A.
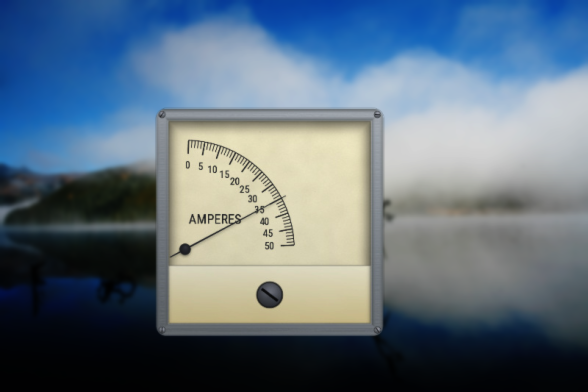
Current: 35A
